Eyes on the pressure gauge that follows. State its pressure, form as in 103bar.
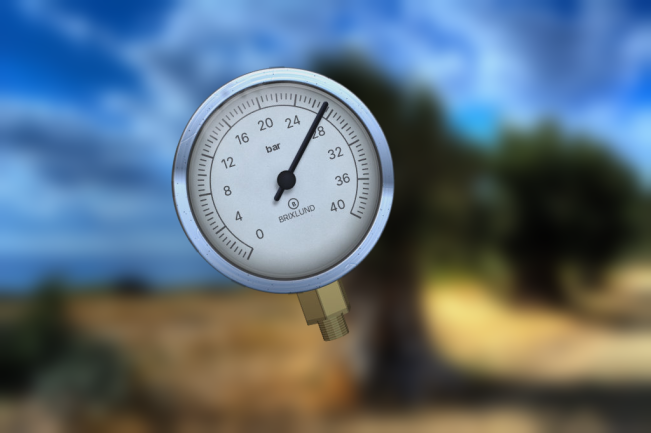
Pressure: 27bar
